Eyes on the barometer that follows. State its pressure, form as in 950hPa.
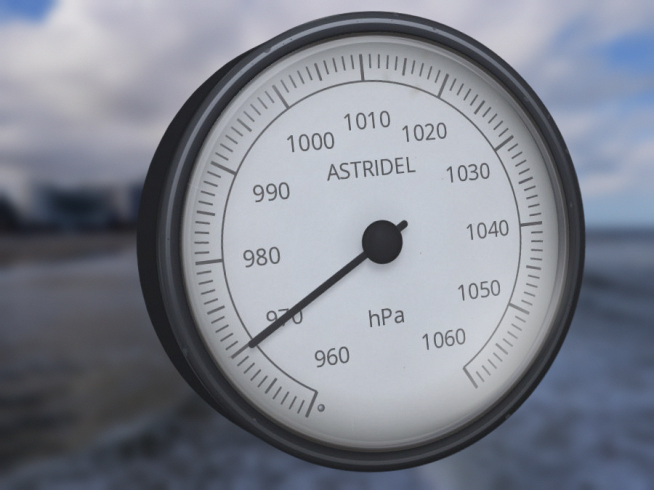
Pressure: 970hPa
